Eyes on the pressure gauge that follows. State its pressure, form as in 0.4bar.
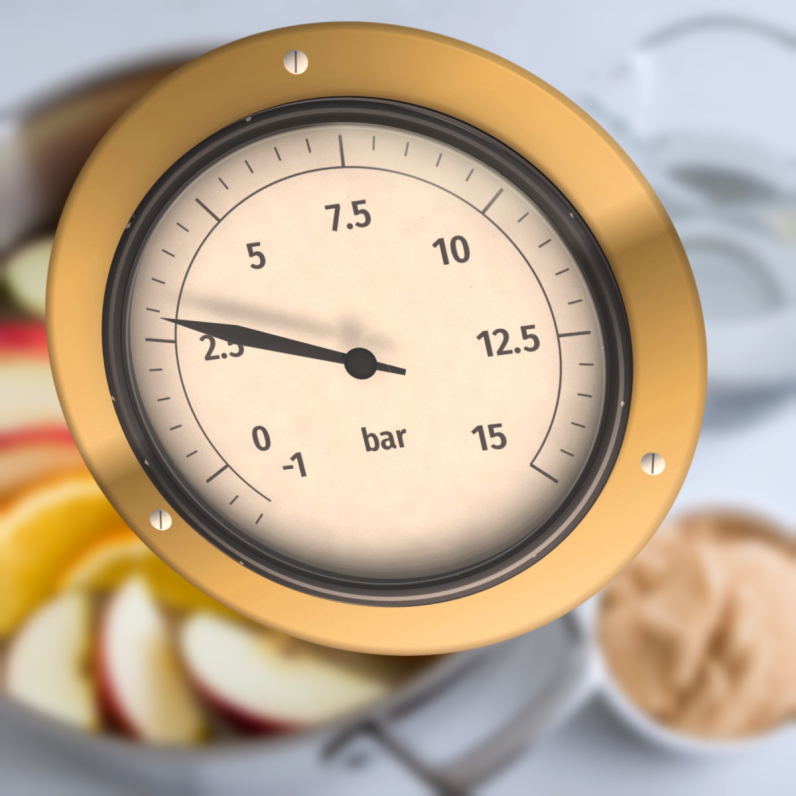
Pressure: 3bar
